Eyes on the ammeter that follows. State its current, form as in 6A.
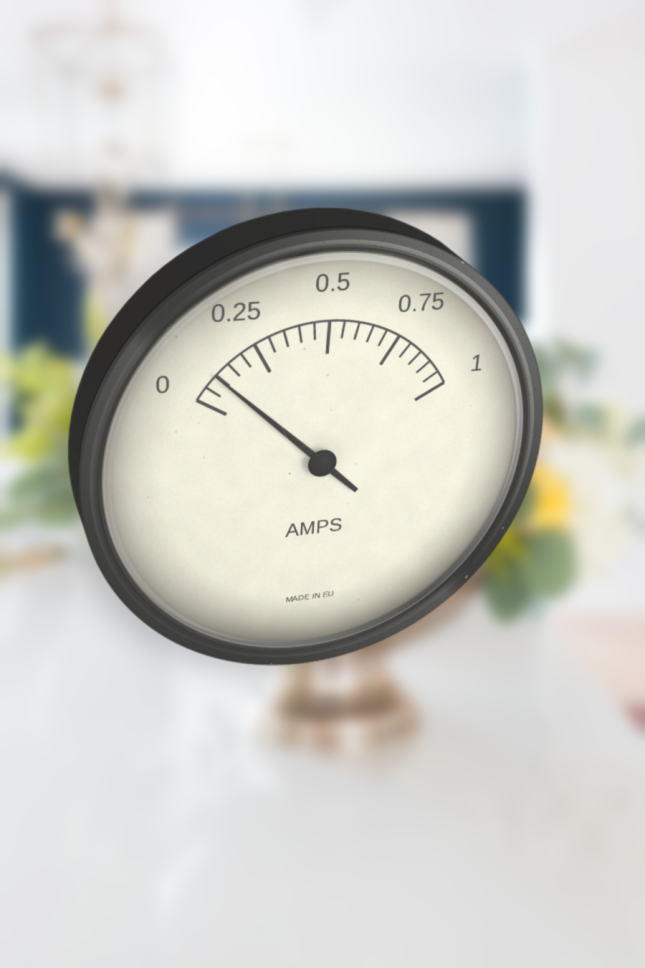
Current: 0.1A
